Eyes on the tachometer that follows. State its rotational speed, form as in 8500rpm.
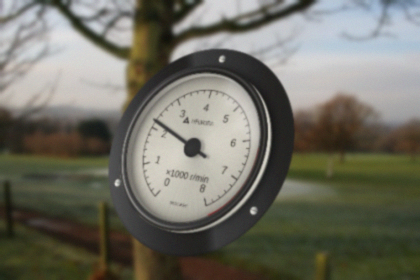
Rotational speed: 2200rpm
